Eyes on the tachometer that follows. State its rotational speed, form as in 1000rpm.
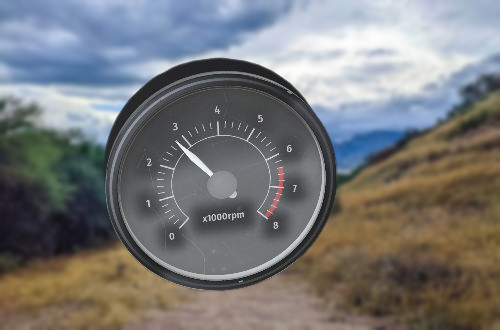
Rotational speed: 2800rpm
